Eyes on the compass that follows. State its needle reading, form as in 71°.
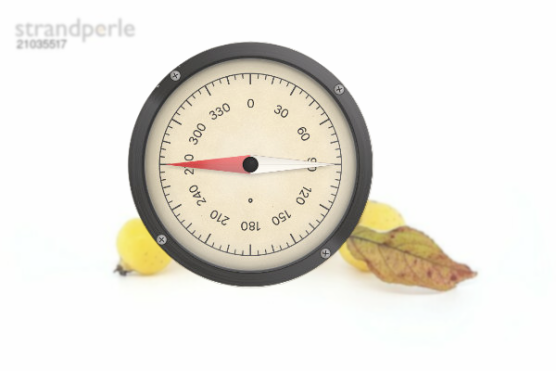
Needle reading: 270°
